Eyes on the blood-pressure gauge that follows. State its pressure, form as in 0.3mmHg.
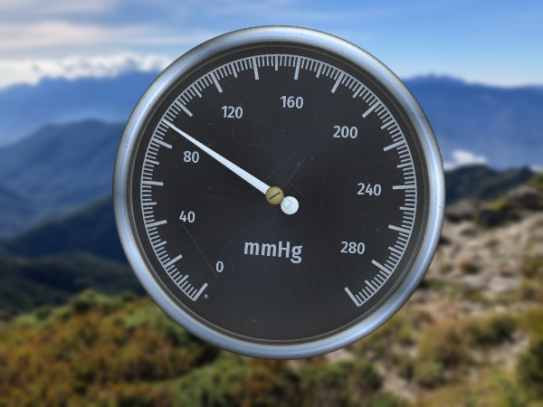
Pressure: 90mmHg
